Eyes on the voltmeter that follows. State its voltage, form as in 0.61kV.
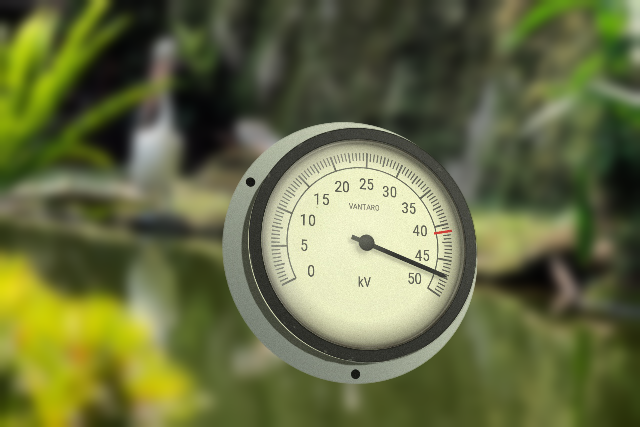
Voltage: 47.5kV
